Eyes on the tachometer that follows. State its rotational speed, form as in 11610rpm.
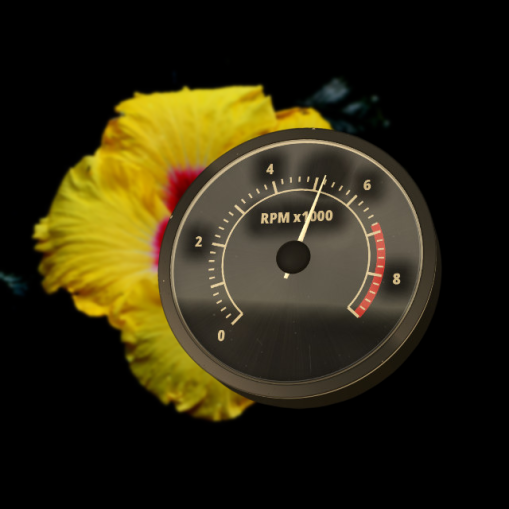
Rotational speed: 5200rpm
